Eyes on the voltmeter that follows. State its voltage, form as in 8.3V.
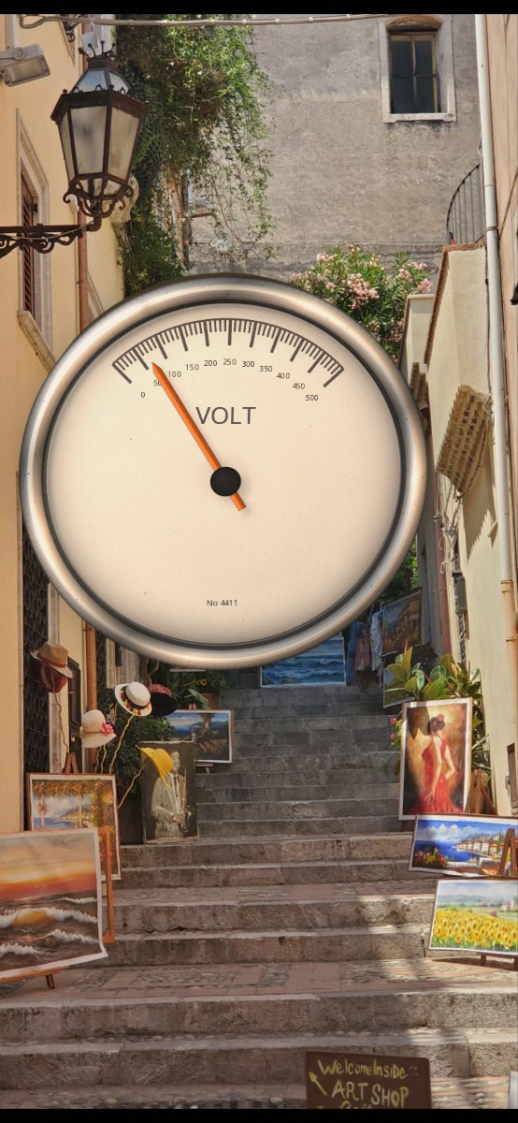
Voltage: 70V
